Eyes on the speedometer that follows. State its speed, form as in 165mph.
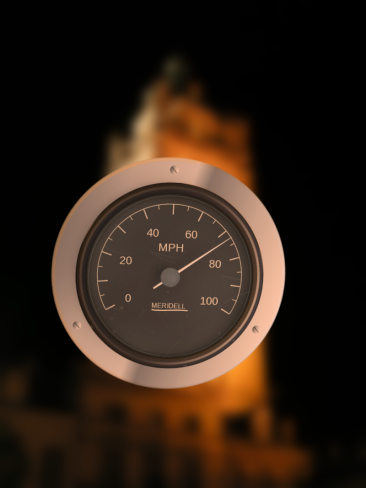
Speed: 72.5mph
